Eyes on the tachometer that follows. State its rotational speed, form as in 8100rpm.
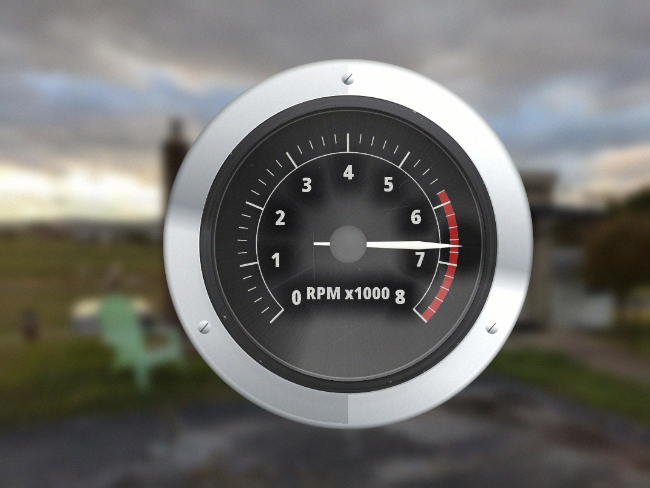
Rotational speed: 6700rpm
